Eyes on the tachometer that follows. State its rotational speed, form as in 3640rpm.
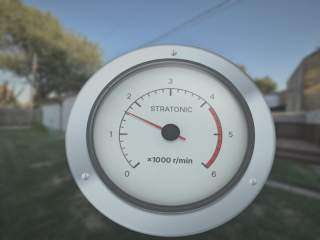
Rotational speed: 1600rpm
